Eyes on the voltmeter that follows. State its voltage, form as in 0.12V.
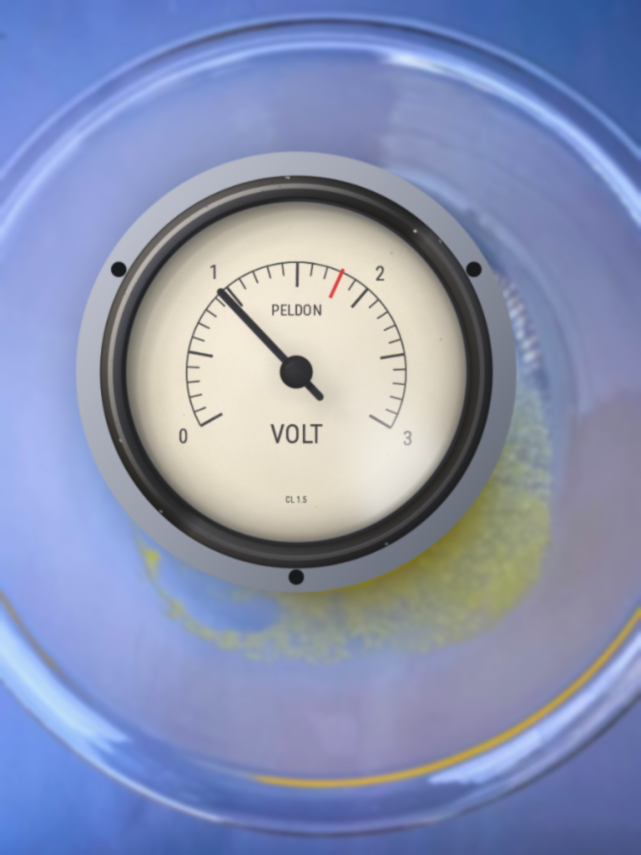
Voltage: 0.95V
